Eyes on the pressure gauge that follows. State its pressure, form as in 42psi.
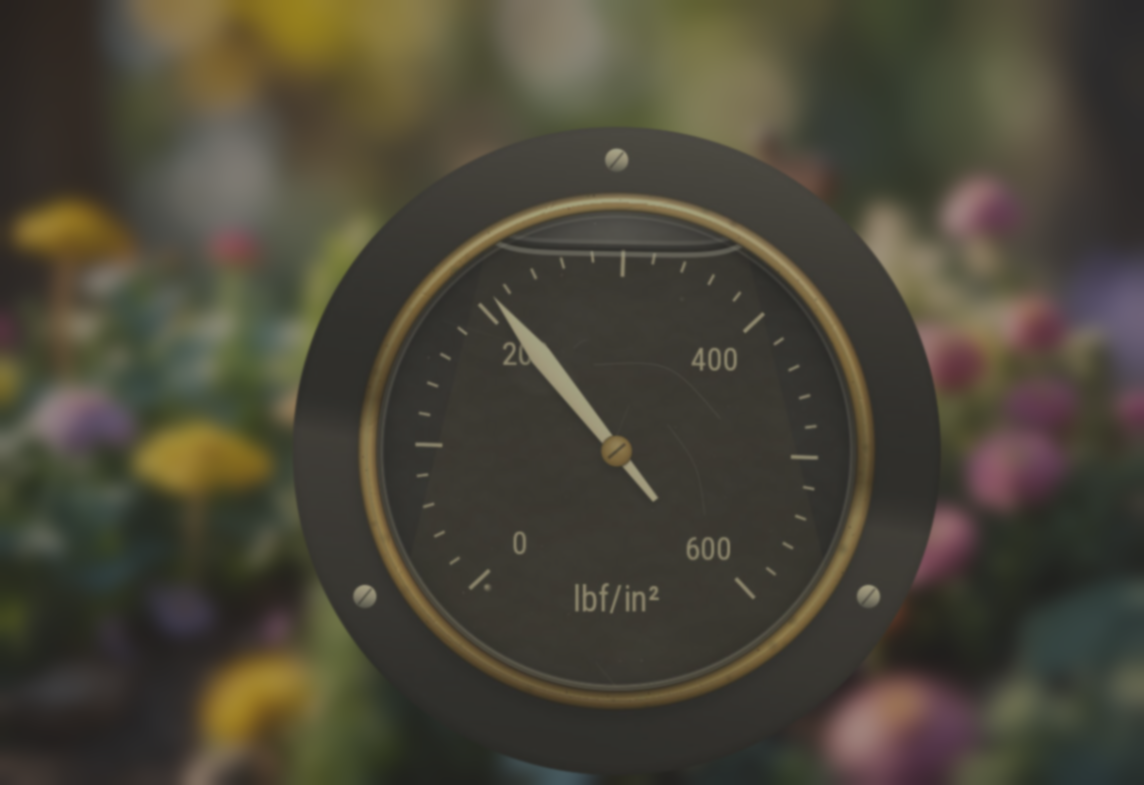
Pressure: 210psi
